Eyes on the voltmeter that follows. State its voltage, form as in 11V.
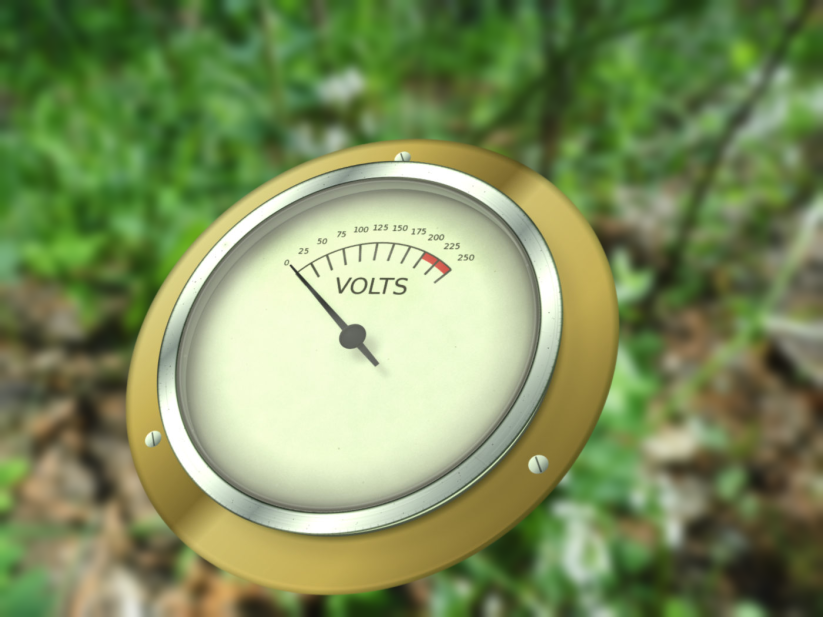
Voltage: 0V
